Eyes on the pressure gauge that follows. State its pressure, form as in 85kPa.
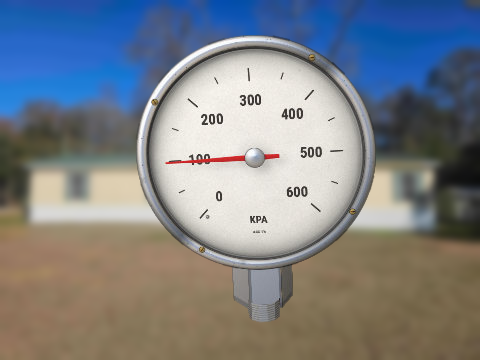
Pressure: 100kPa
